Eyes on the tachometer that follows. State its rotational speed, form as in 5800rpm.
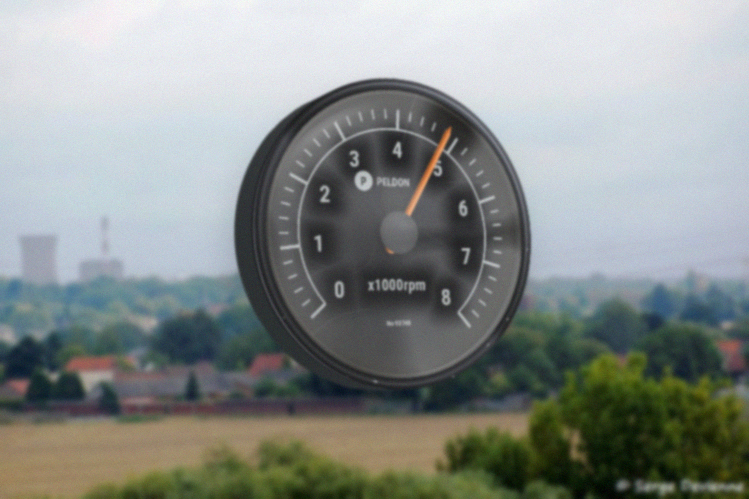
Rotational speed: 4800rpm
